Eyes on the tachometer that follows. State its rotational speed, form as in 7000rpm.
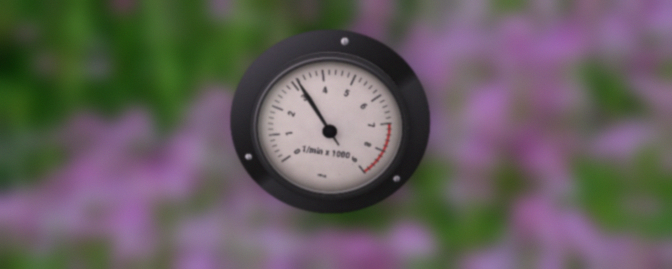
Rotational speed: 3200rpm
